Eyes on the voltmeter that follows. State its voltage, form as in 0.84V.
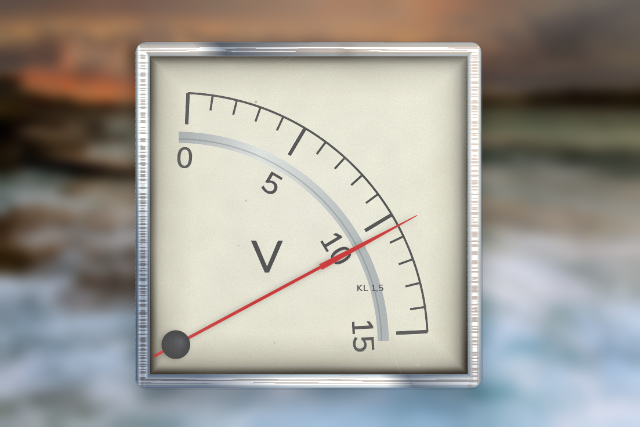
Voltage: 10.5V
